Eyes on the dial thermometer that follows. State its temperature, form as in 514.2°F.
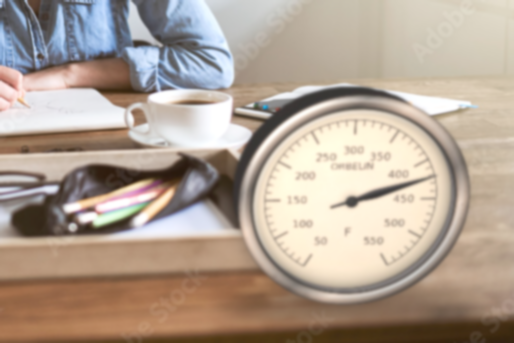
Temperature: 420°F
